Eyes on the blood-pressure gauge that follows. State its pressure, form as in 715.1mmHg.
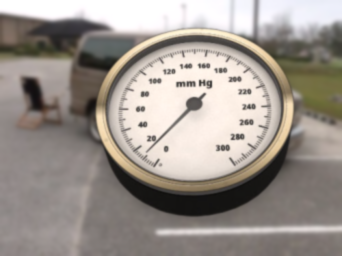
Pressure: 10mmHg
